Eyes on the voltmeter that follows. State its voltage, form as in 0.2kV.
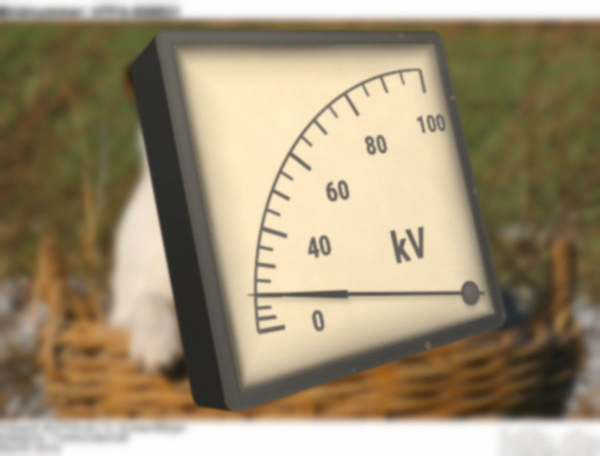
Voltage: 20kV
